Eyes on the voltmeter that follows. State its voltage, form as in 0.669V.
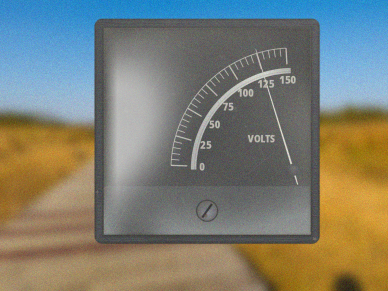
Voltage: 125V
